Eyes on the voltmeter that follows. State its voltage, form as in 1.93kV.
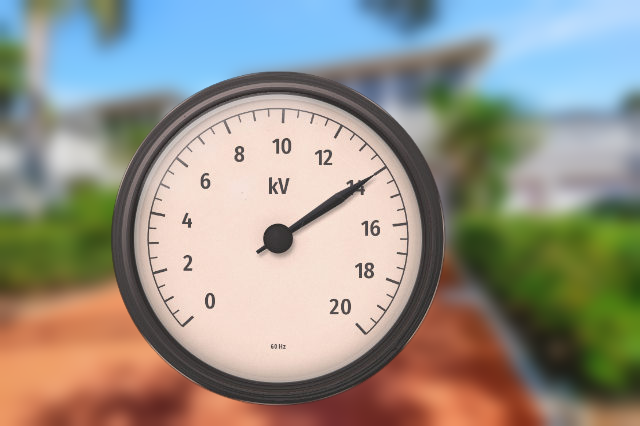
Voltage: 14kV
